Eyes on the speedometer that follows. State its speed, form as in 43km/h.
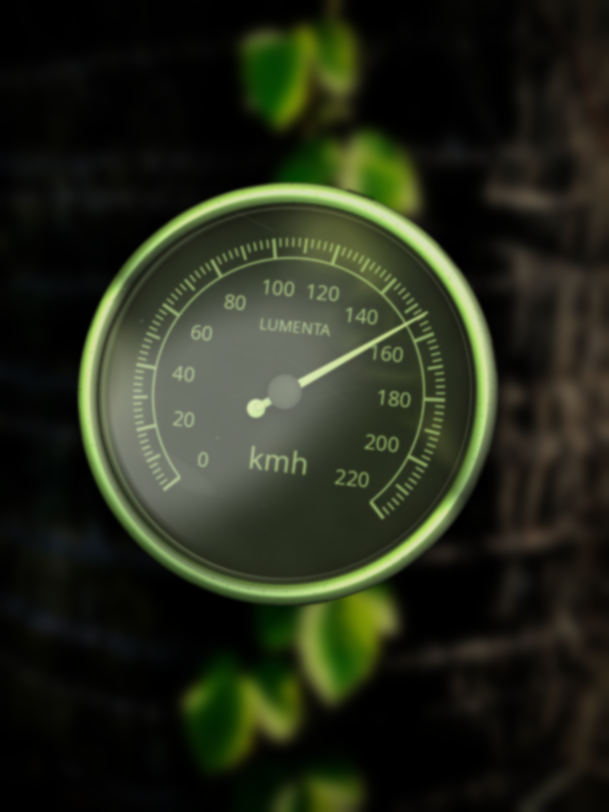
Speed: 154km/h
